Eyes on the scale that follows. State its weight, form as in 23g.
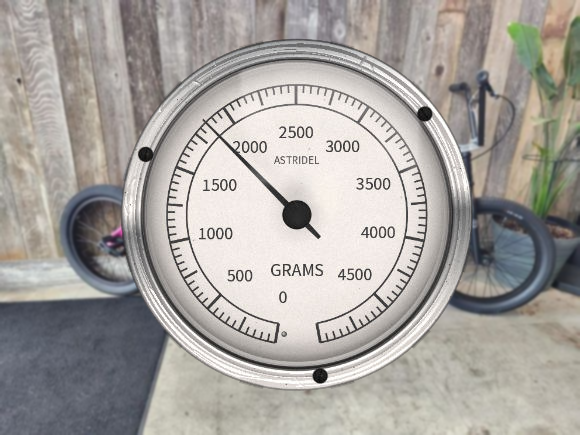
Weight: 1850g
